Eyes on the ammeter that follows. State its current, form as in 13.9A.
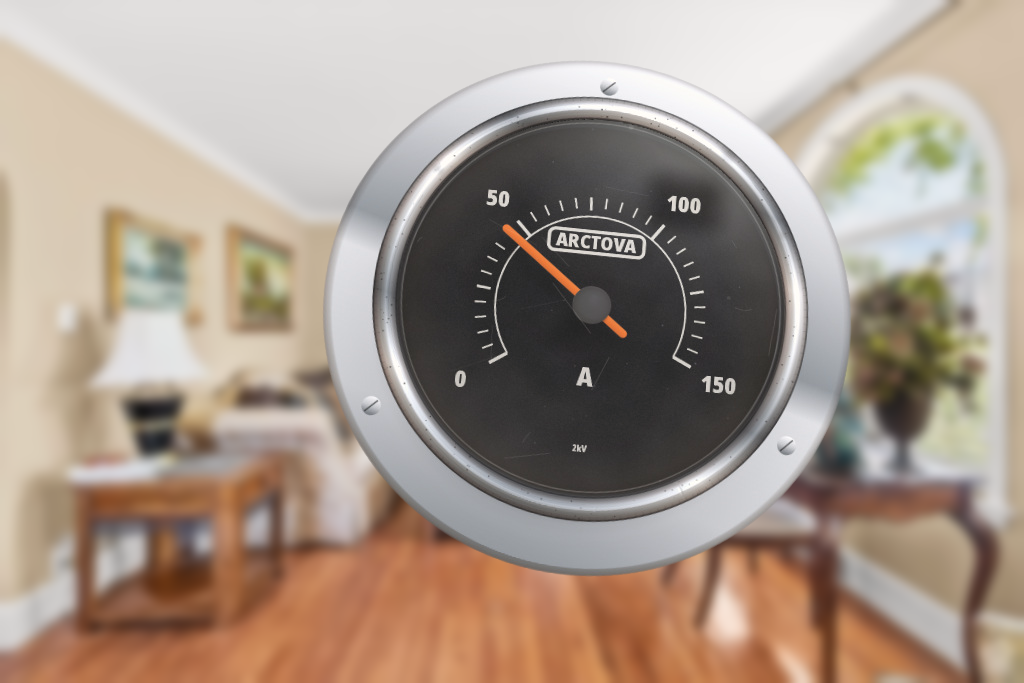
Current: 45A
